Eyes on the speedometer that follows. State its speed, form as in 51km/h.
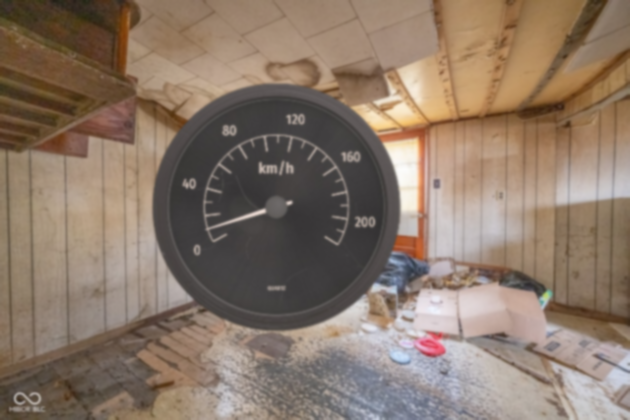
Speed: 10km/h
